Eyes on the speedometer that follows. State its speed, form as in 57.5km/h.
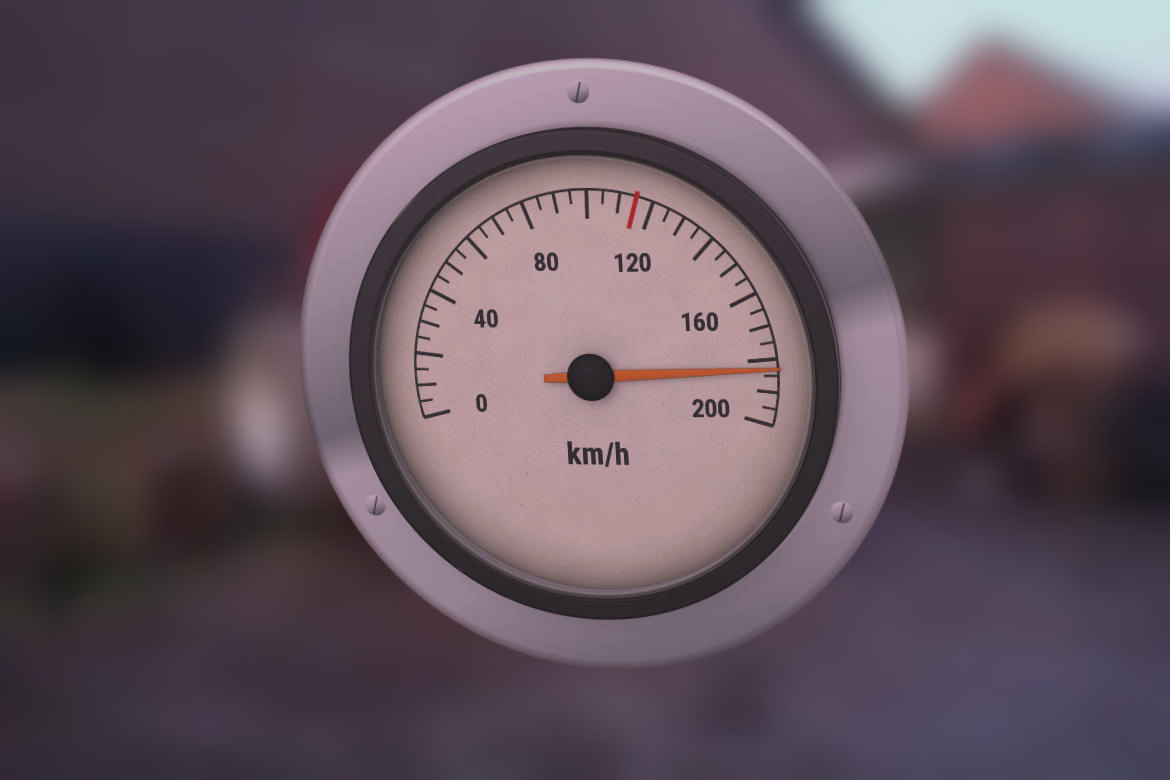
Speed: 182.5km/h
